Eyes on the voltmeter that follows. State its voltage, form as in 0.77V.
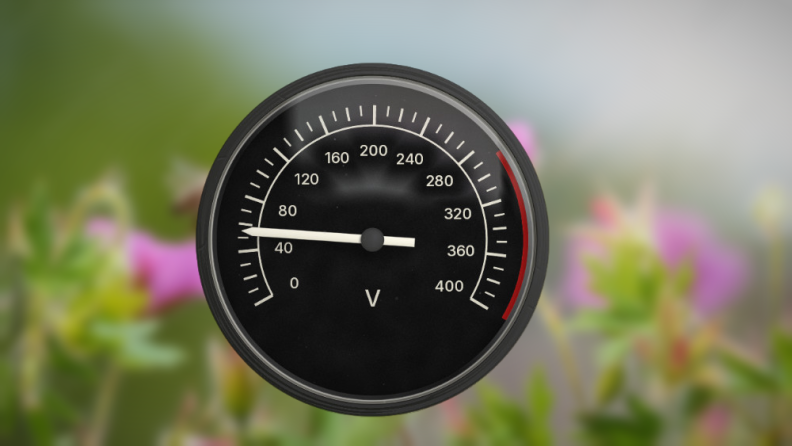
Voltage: 55V
